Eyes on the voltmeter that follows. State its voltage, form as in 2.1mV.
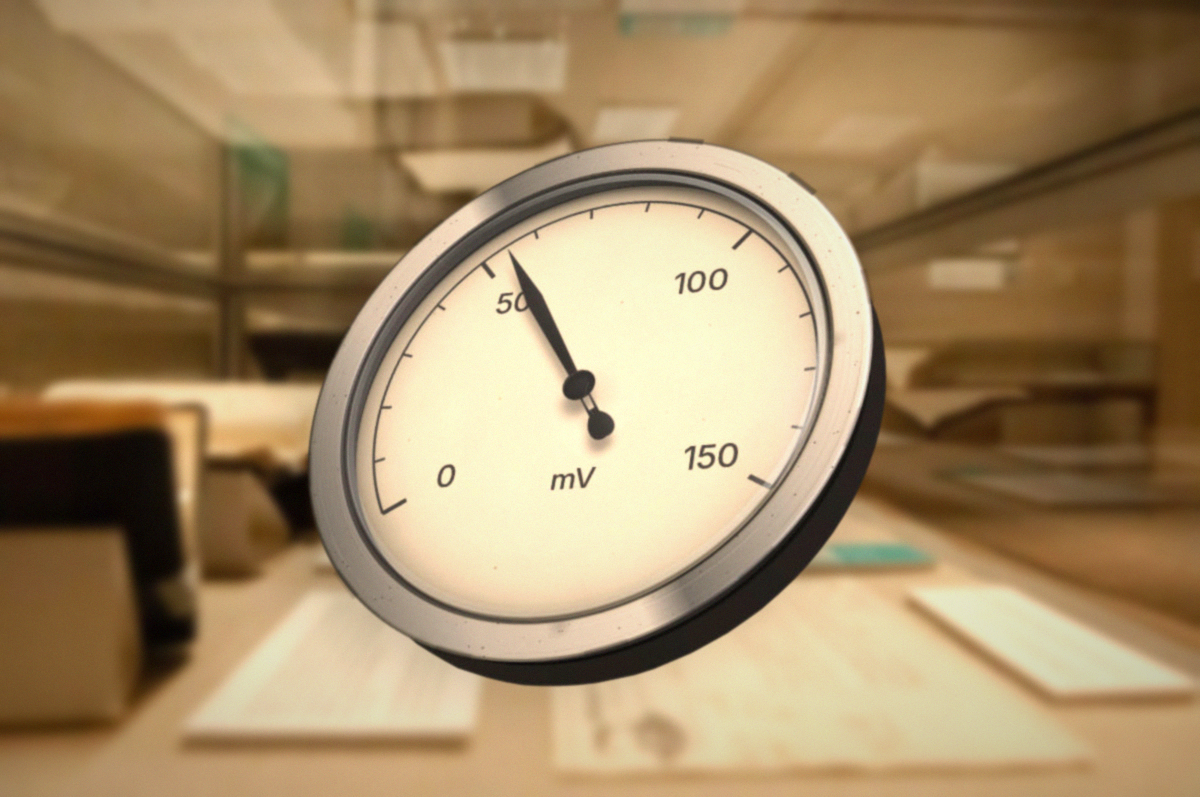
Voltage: 55mV
